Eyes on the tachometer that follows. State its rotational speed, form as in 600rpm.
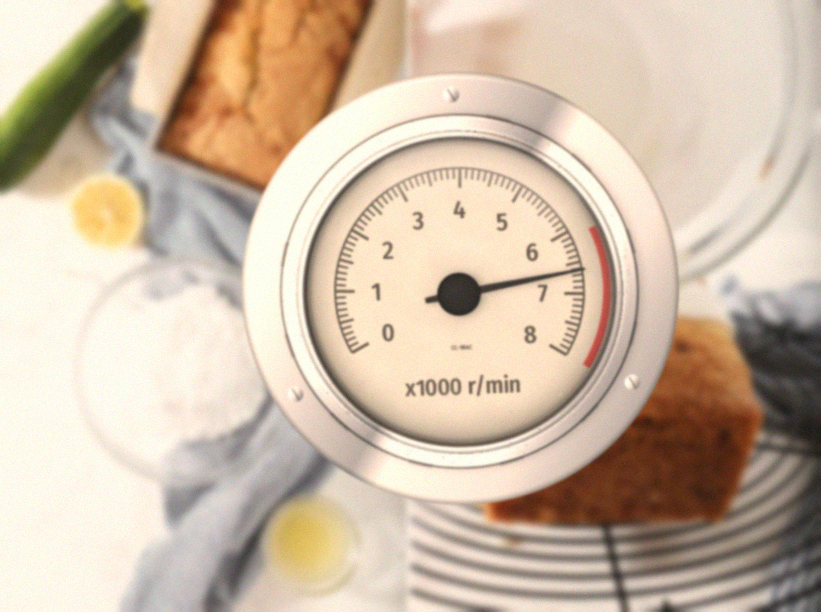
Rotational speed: 6600rpm
